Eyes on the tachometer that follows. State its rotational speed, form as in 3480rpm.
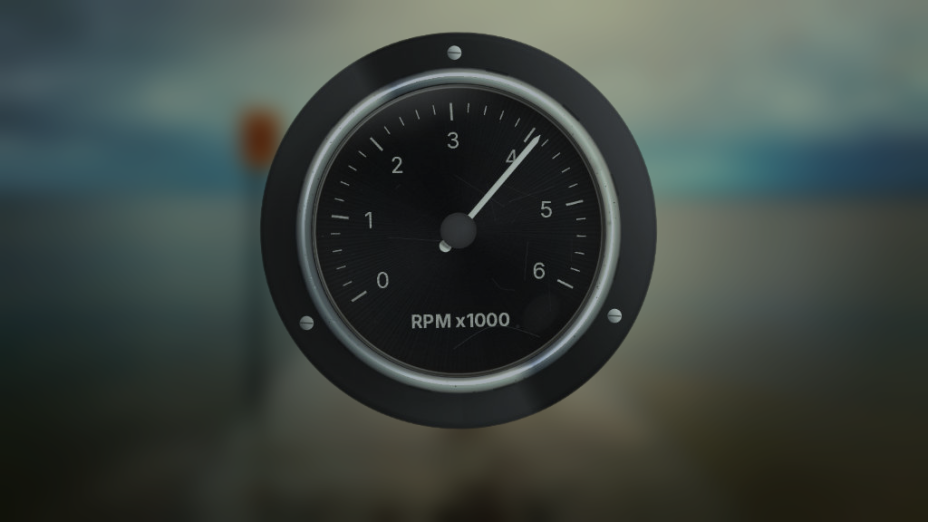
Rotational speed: 4100rpm
